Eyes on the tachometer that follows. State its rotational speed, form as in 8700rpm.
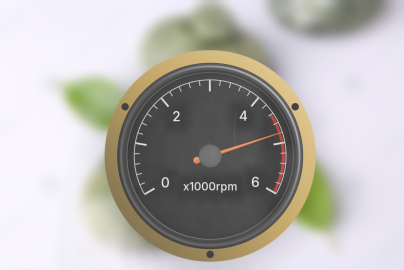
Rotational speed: 4800rpm
